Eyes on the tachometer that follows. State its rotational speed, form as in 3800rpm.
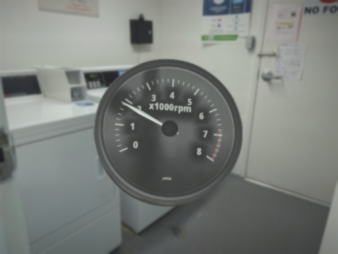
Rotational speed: 1800rpm
